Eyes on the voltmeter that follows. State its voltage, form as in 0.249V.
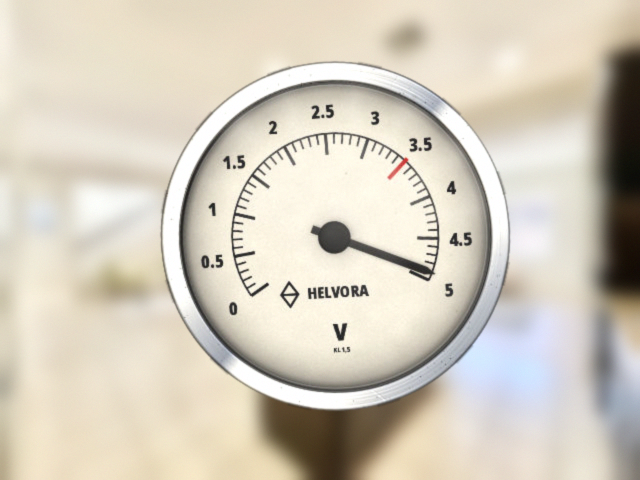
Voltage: 4.9V
